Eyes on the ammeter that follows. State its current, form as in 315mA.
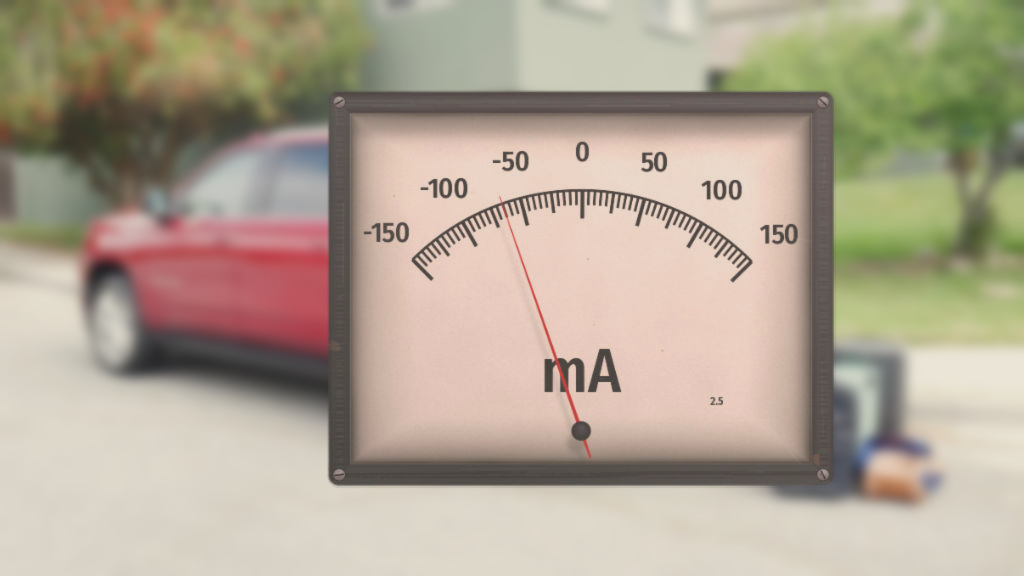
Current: -65mA
